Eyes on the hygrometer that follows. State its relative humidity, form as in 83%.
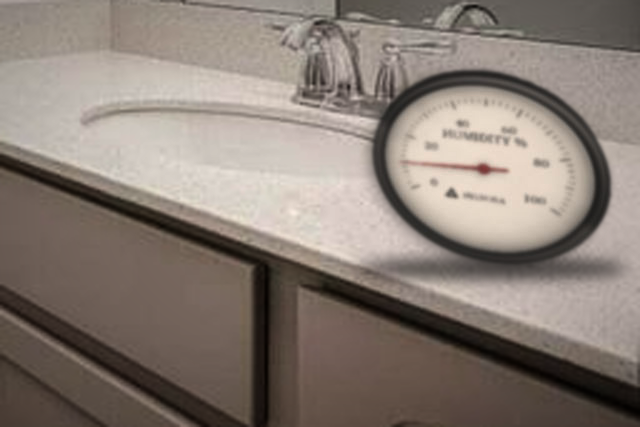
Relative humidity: 10%
